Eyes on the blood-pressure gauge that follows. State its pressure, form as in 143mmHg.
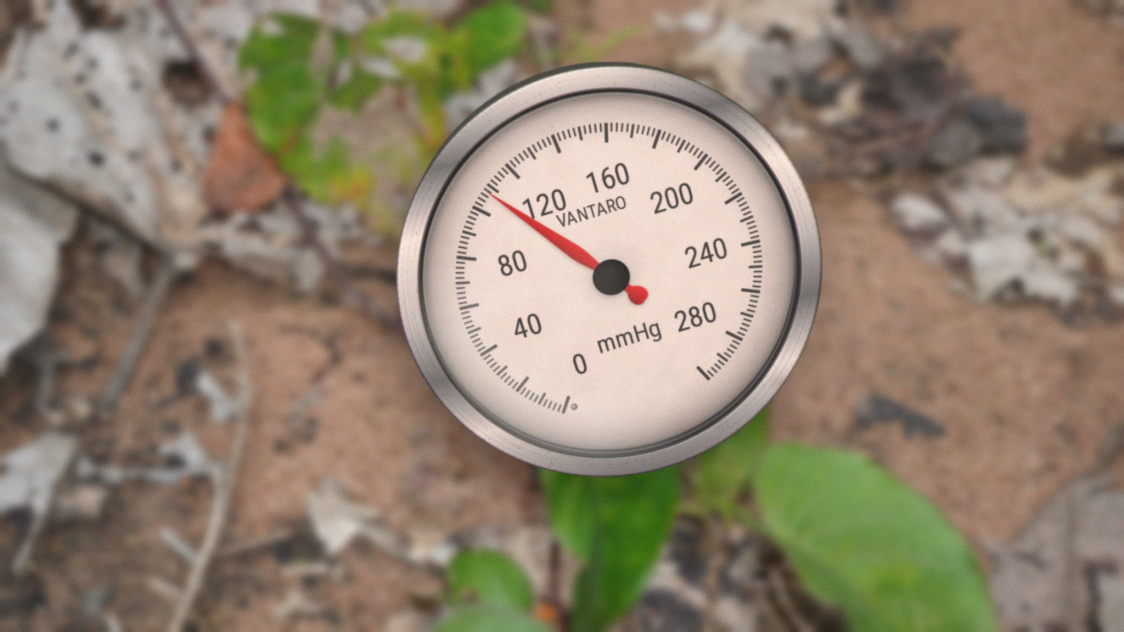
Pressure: 108mmHg
